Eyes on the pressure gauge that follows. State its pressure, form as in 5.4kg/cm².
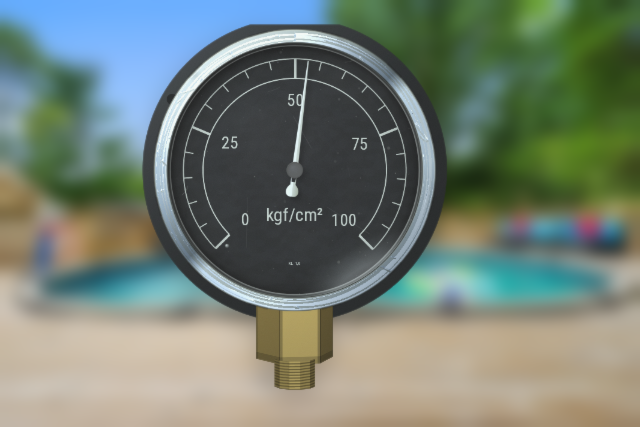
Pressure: 52.5kg/cm²
